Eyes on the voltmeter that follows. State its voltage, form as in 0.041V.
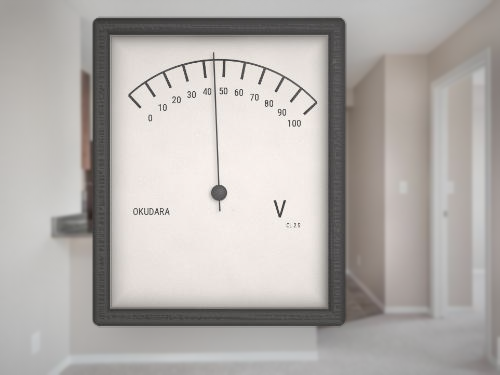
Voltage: 45V
